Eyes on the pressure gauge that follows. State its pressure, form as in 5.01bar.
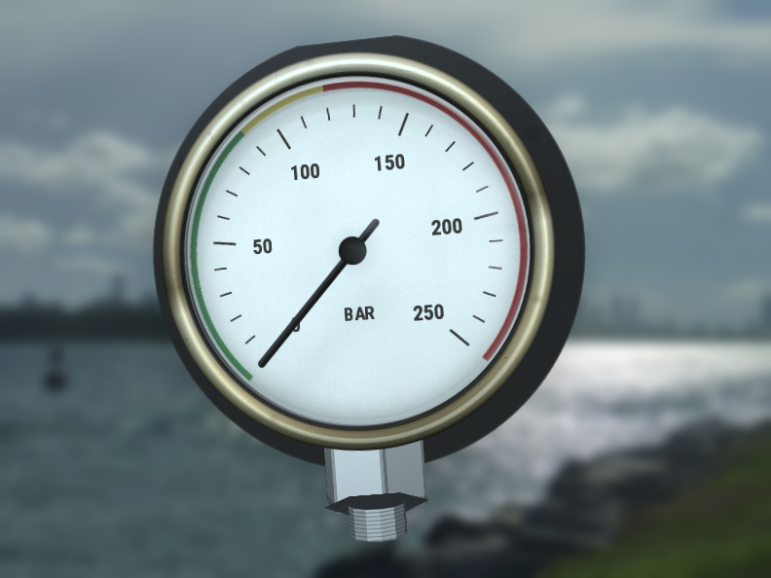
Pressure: 0bar
